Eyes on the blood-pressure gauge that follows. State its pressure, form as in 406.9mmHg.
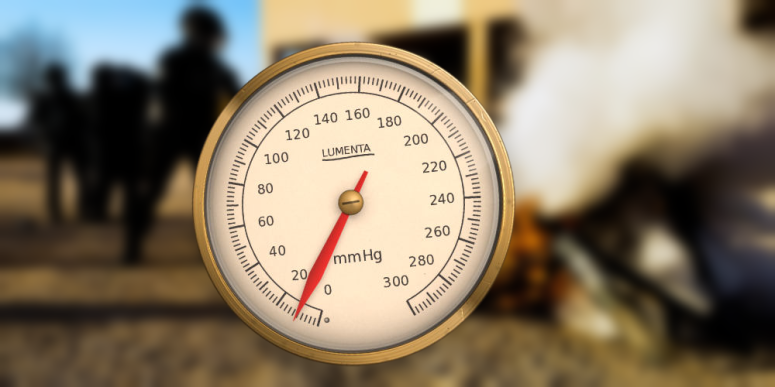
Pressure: 10mmHg
